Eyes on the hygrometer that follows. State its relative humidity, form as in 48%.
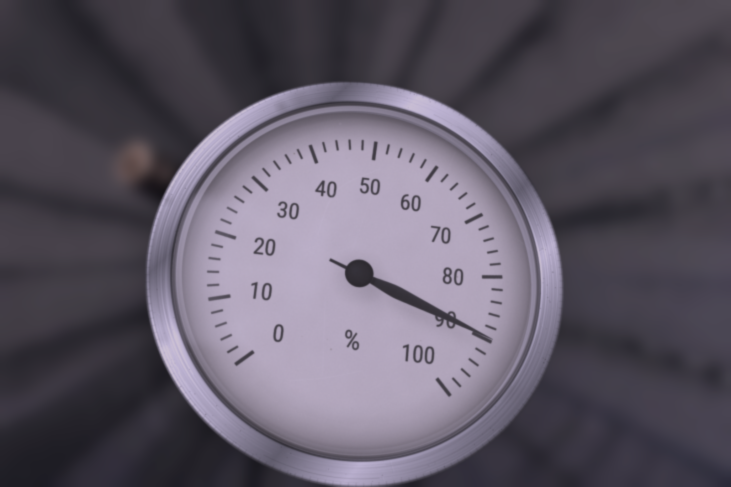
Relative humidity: 90%
